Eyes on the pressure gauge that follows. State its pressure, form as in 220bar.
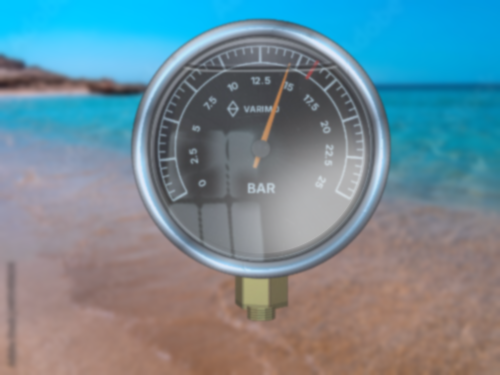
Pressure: 14.5bar
